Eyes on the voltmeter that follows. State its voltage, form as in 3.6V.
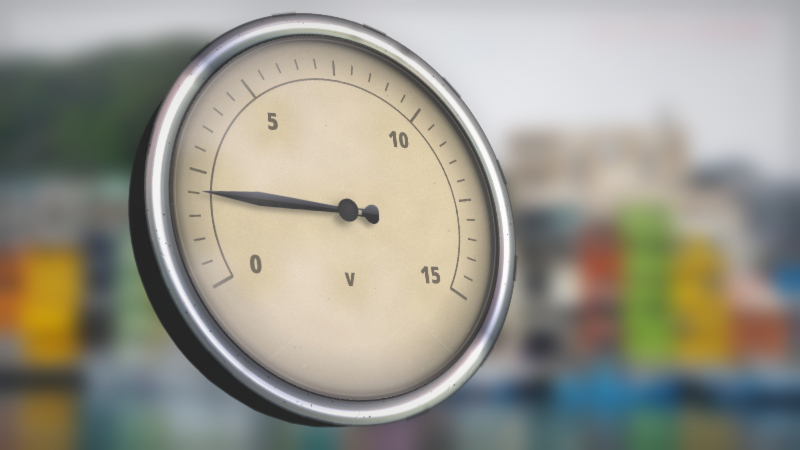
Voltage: 2V
